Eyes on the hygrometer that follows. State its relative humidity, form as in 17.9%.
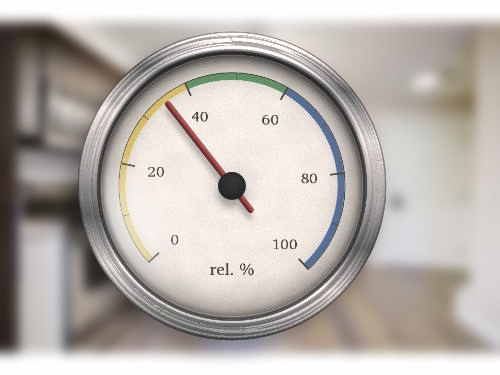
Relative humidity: 35%
